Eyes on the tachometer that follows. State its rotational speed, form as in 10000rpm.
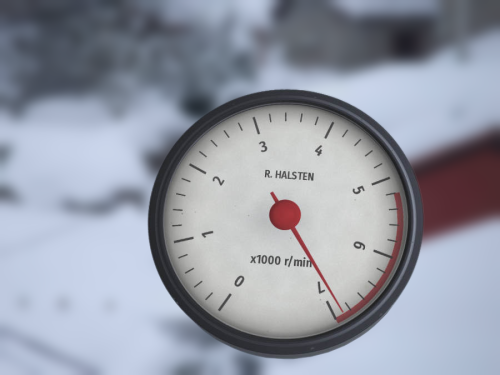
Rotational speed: 6900rpm
